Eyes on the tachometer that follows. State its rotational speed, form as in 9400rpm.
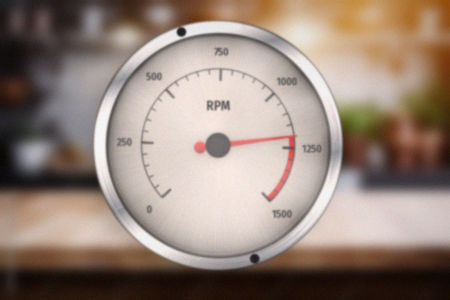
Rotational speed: 1200rpm
